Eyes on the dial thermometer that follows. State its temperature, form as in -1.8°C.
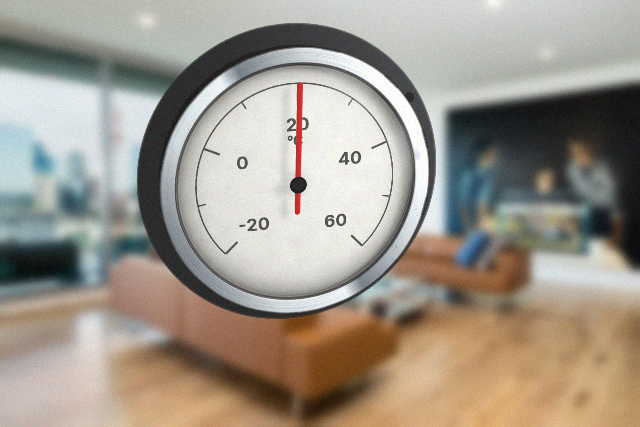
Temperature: 20°C
